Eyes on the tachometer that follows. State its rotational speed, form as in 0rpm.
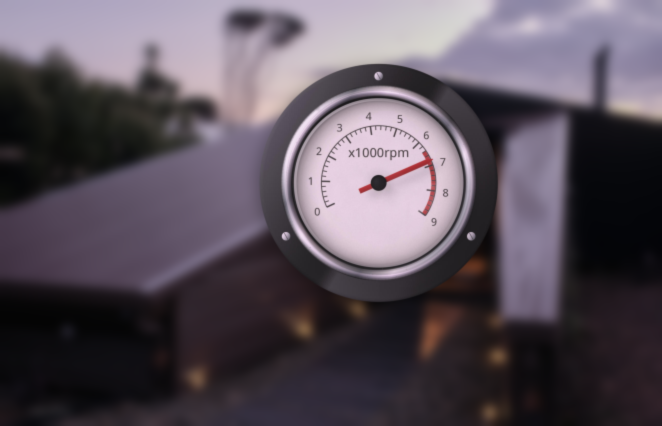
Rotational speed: 6800rpm
